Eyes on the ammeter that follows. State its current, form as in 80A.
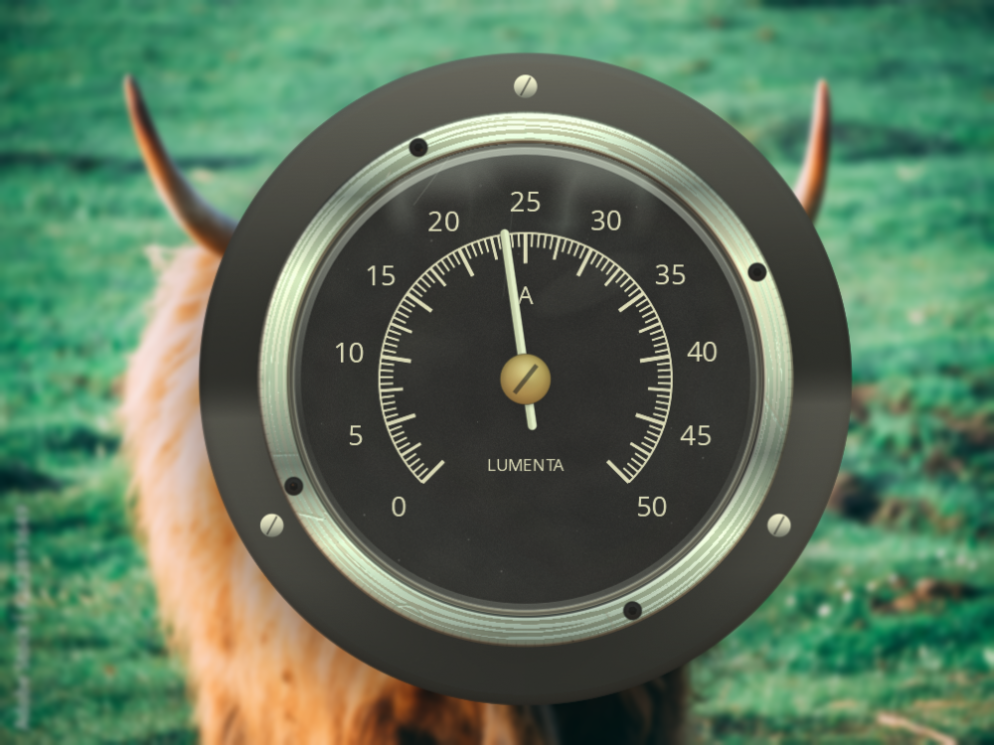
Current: 23.5A
